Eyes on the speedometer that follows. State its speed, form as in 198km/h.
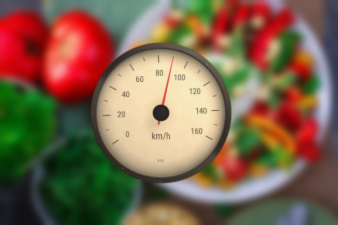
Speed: 90km/h
